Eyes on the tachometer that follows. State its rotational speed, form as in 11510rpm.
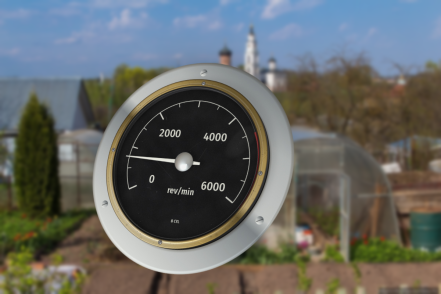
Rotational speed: 750rpm
